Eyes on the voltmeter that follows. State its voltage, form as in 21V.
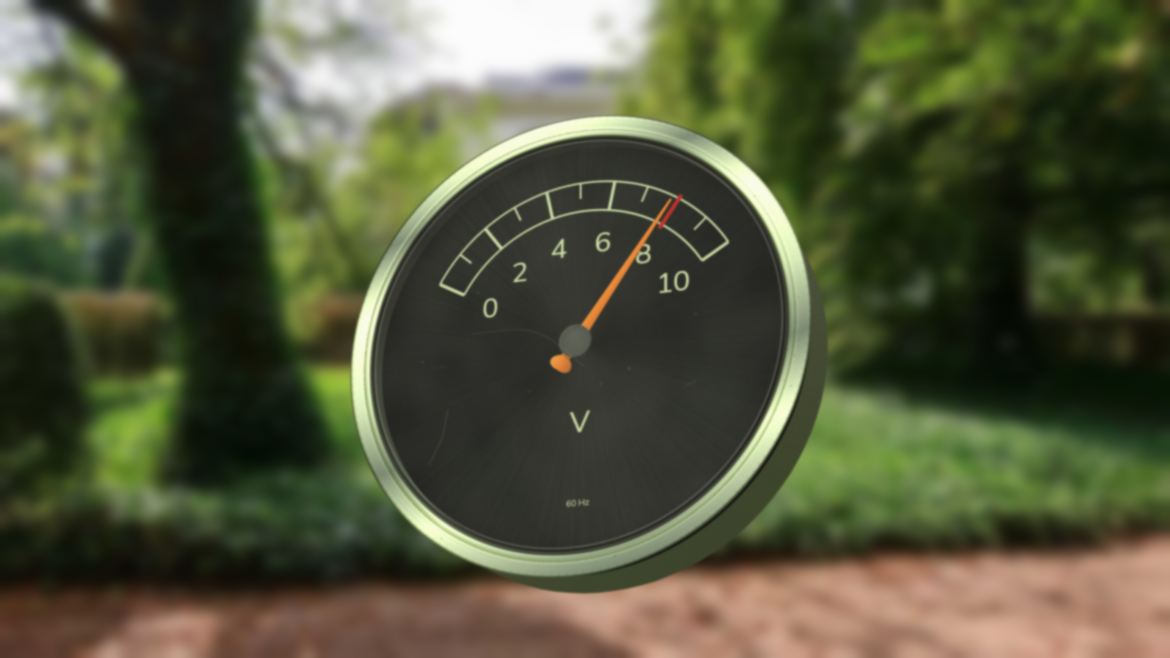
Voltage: 8V
